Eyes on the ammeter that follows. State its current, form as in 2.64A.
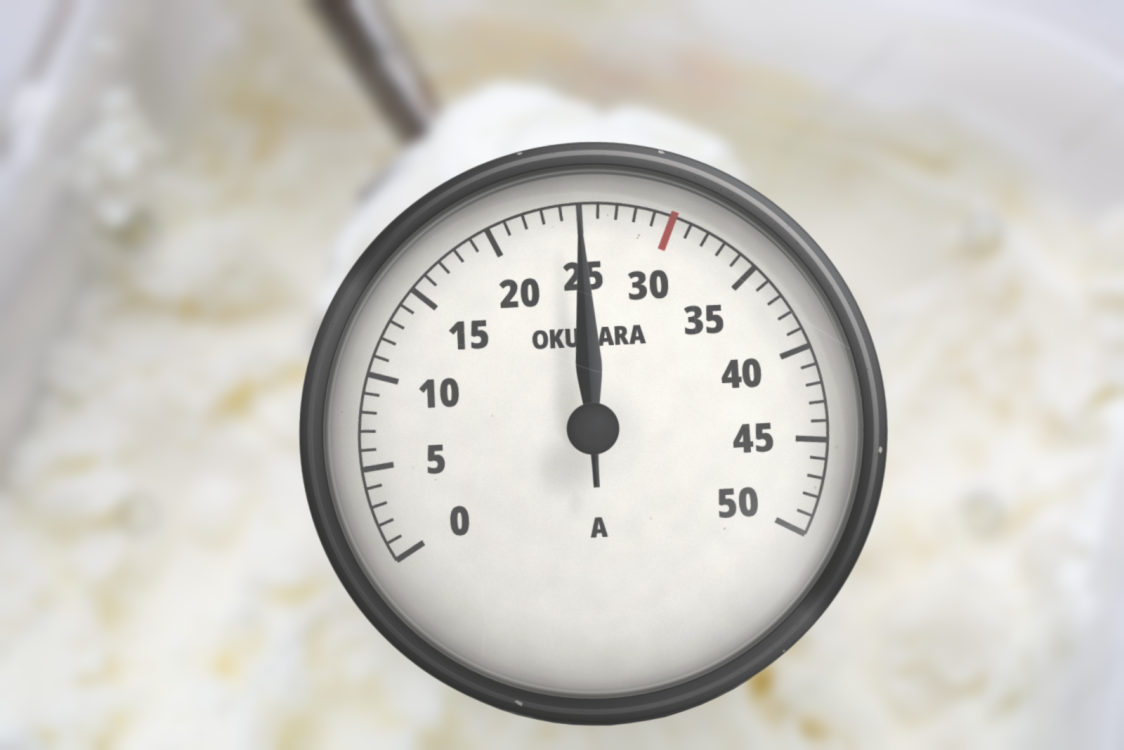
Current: 25A
